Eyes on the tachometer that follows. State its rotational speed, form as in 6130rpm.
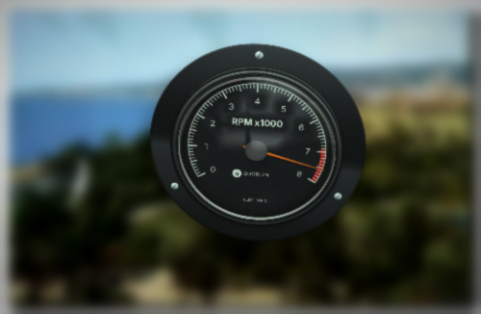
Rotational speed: 7500rpm
